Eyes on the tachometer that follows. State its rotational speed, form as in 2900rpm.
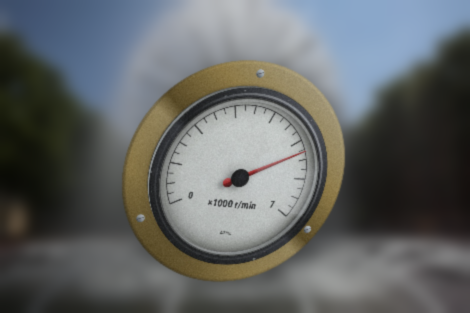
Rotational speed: 5250rpm
